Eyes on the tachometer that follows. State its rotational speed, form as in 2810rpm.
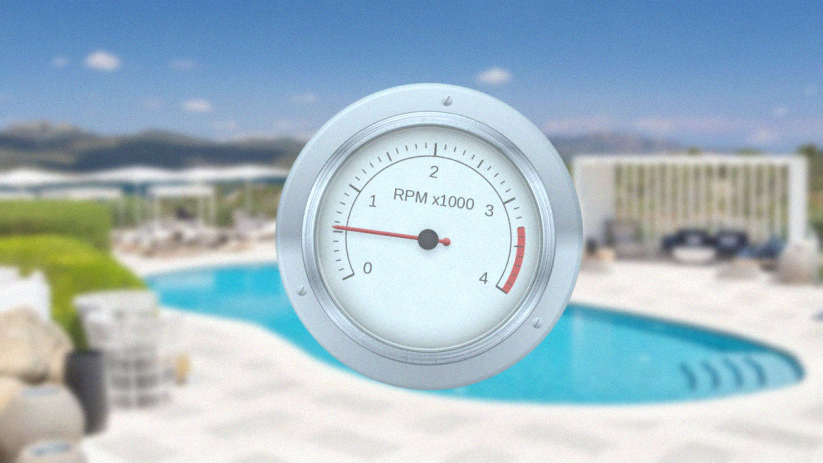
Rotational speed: 550rpm
